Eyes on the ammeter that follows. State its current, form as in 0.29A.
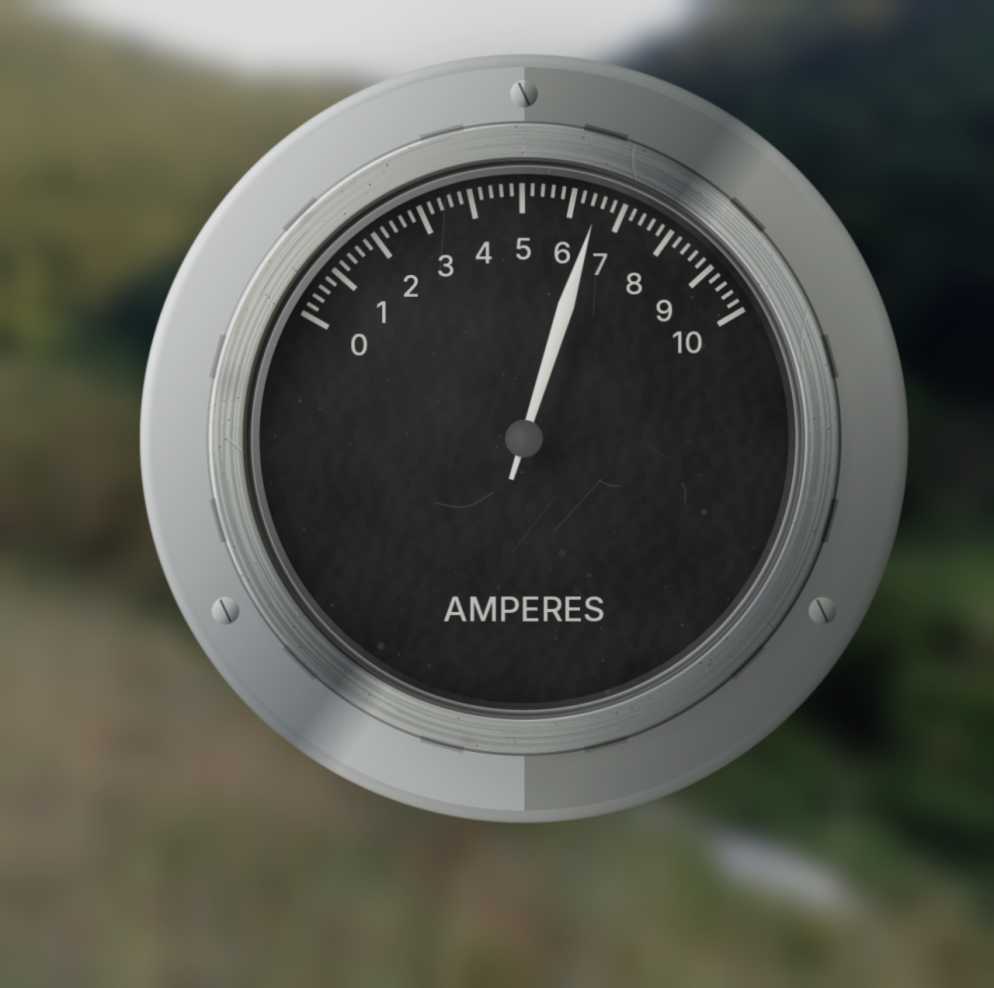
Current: 6.5A
